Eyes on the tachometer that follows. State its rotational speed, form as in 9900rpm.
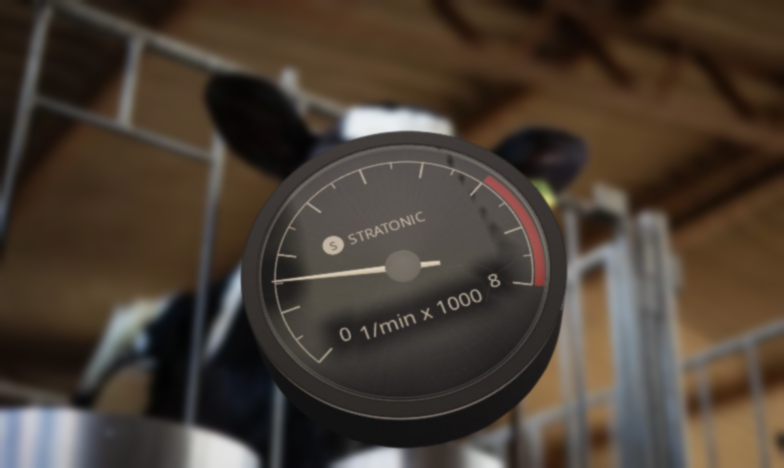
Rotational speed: 1500rpm
